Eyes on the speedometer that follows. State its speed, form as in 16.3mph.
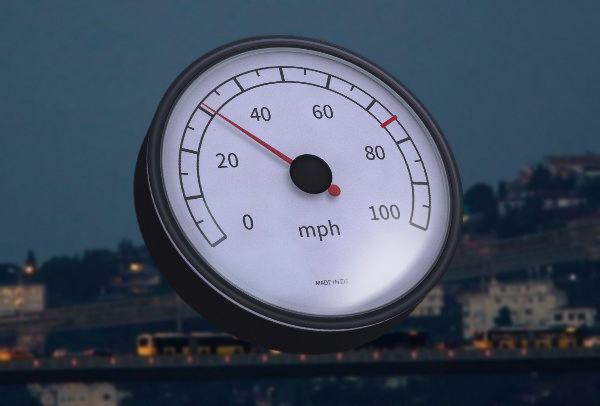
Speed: 30mph
